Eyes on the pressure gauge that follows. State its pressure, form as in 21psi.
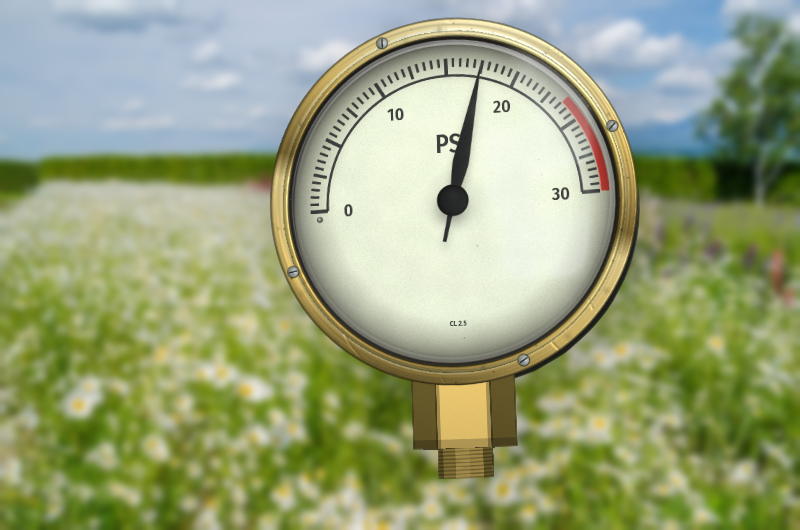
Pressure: 17.5psi
